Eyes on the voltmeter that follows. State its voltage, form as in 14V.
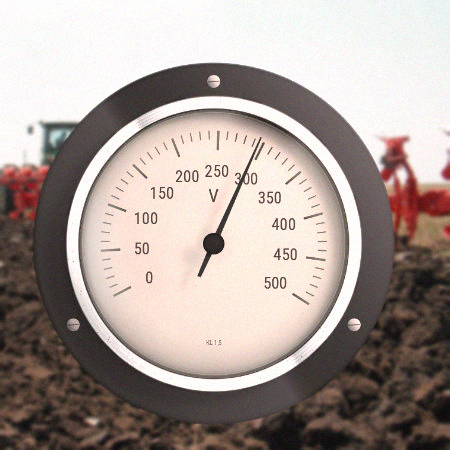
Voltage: 295V
